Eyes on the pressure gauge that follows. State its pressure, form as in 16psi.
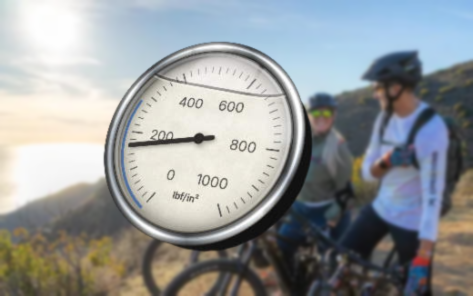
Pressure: 160psi
